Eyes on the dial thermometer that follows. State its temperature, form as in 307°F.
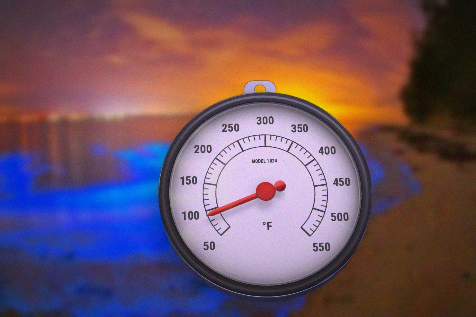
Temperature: 90°F
